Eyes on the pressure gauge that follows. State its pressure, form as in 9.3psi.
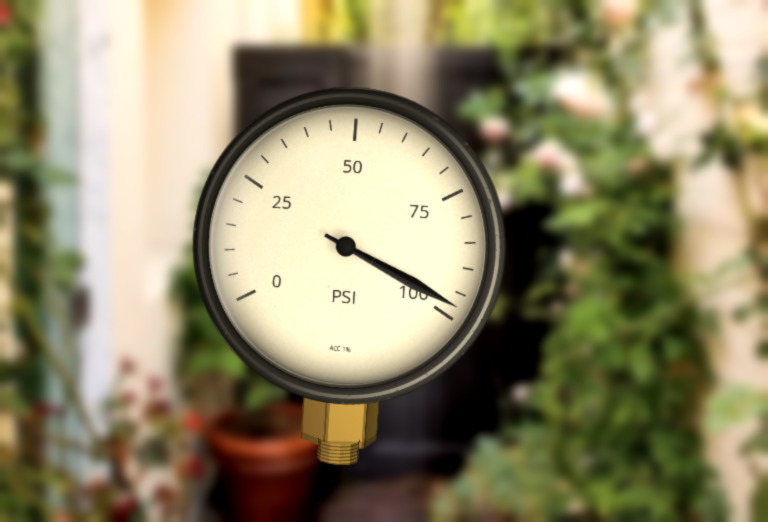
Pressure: 97.5psi
